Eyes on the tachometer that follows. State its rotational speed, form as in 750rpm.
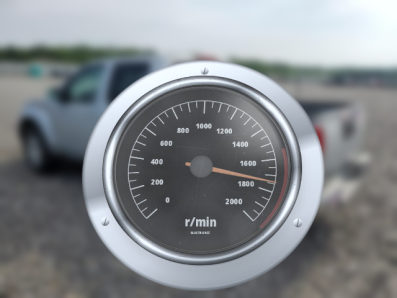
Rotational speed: 1750rpm
